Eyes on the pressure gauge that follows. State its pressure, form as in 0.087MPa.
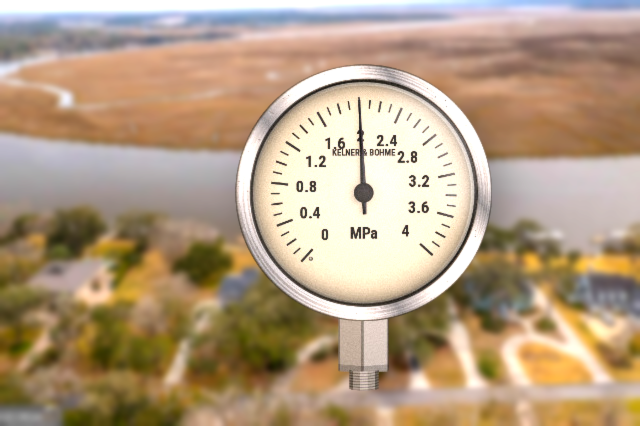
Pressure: 2MPa
